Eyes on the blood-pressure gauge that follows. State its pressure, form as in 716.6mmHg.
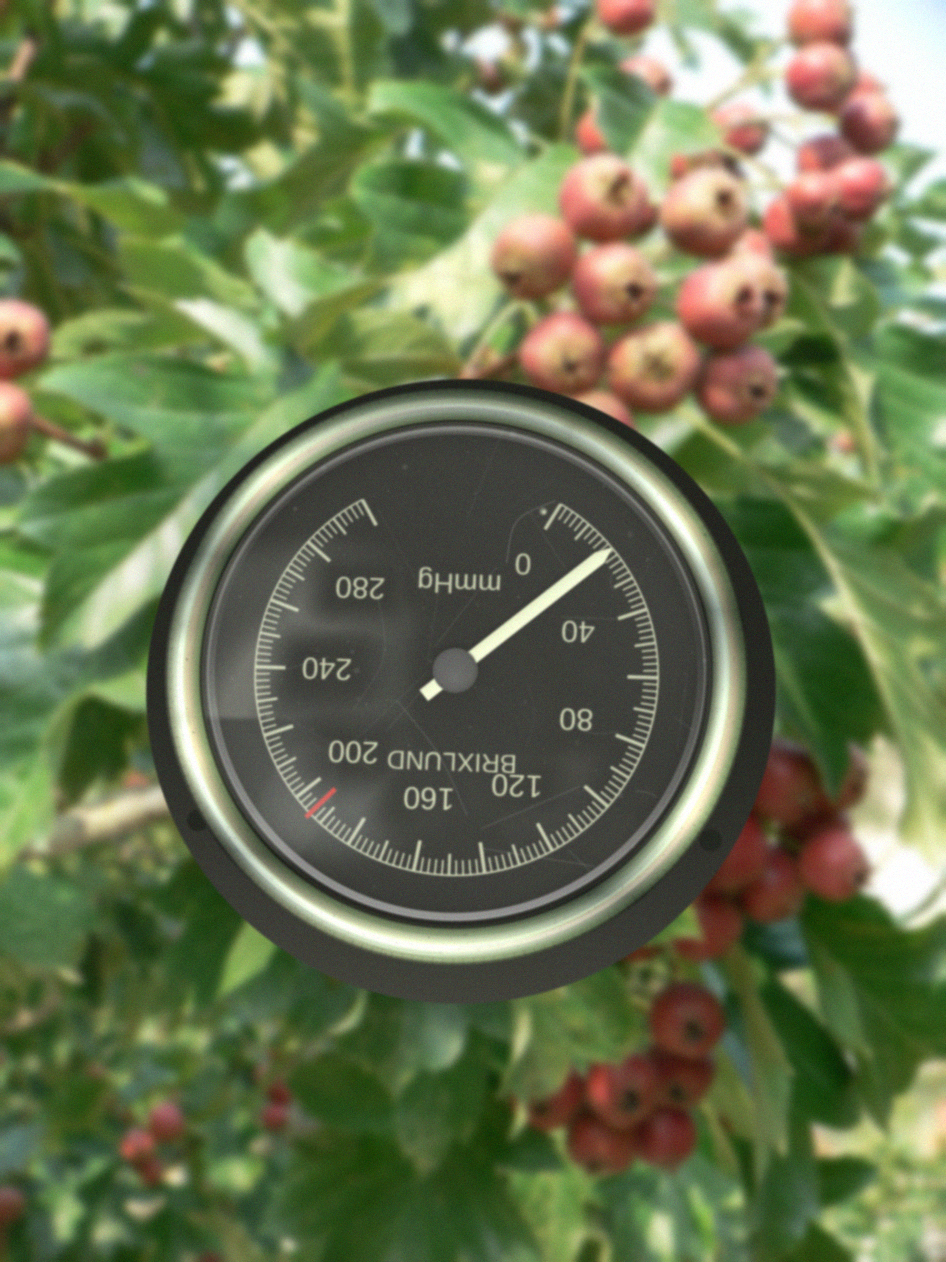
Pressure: 20mmHg
